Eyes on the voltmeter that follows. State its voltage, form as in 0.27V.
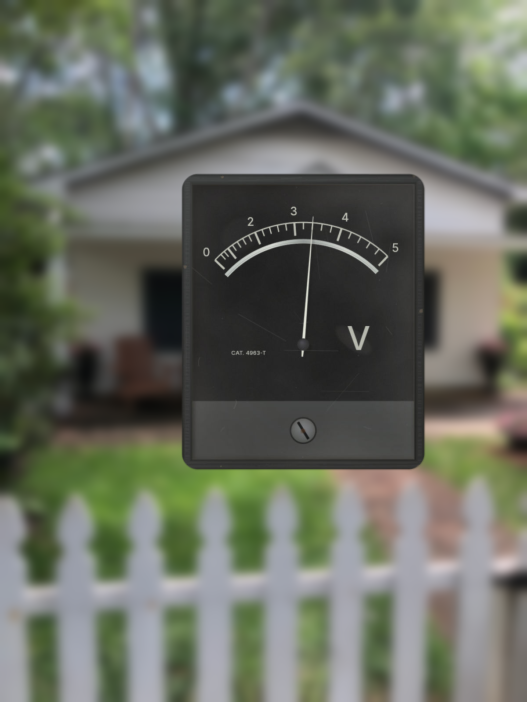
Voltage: 3.4V
